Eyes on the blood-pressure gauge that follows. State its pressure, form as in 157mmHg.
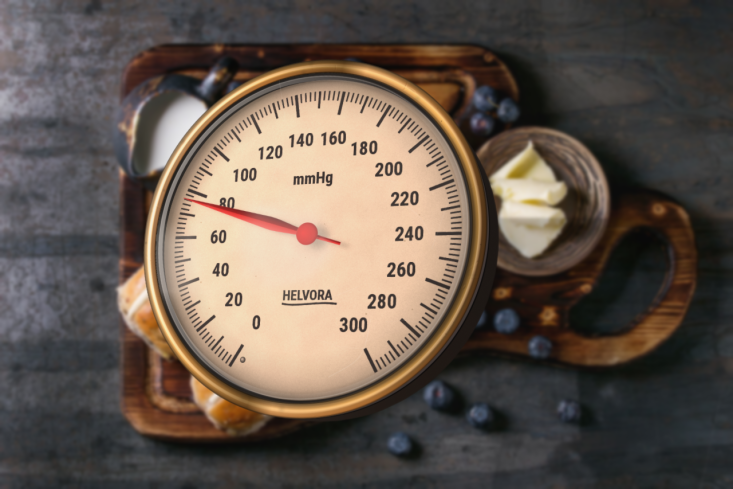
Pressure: 76mmHg
